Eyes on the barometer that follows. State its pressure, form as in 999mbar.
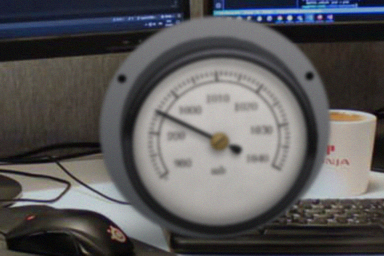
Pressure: 995mbar
